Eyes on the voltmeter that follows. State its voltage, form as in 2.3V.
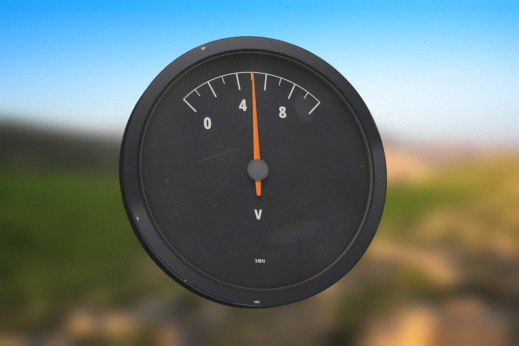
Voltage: 5V
